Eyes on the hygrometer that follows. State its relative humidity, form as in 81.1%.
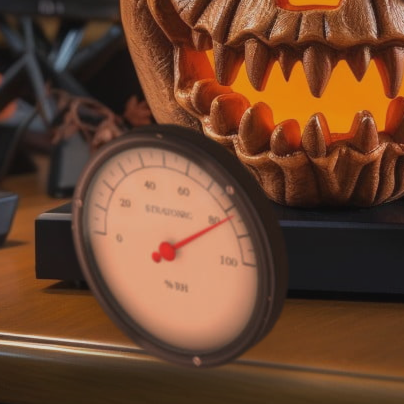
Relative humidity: 82.5%
